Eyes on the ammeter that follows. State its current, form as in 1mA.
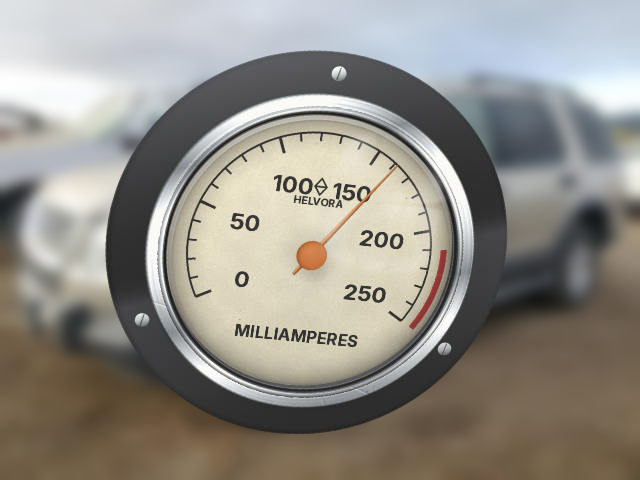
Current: 160mA
